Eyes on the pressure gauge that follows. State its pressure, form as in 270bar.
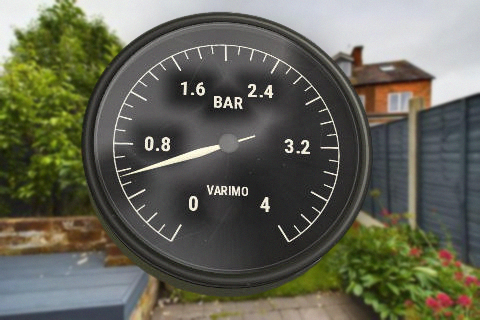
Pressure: 0.55bar
